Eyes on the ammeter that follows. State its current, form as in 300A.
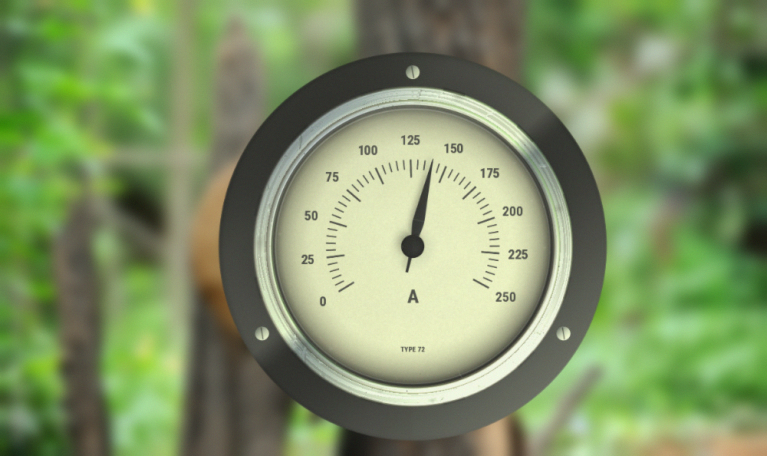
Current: 140A
